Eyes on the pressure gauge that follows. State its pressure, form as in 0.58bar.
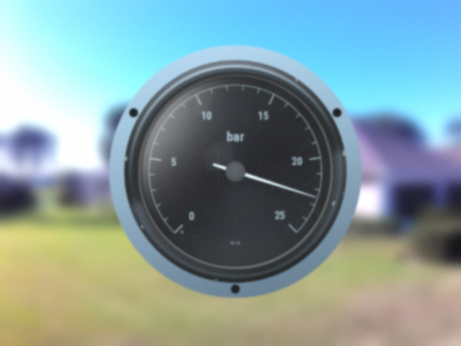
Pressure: 22.5bar
